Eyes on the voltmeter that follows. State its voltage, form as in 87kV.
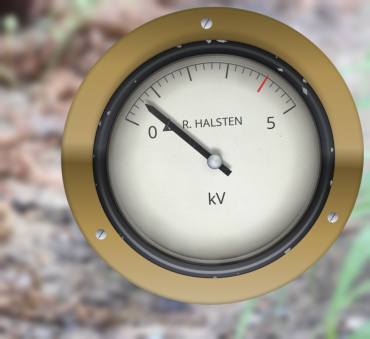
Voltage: 0.6kV
